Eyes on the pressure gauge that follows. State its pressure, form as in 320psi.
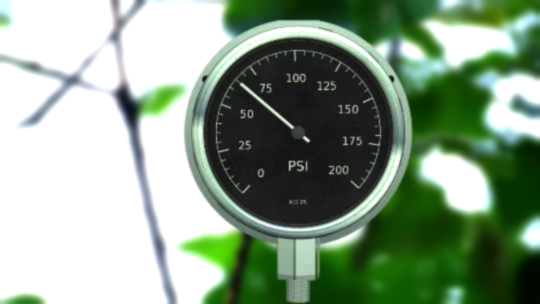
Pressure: 65psi
